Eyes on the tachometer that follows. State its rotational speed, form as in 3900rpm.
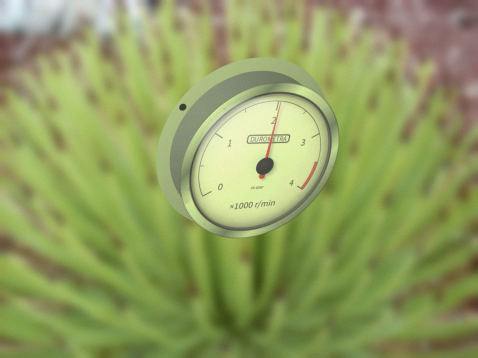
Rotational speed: 2000rpm
